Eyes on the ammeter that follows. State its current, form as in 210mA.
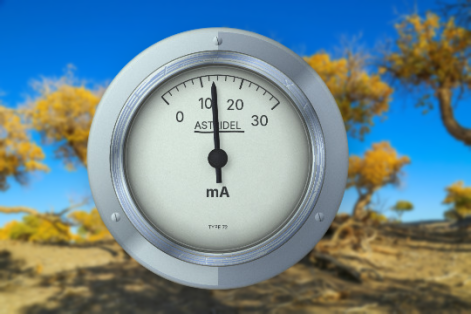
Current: 13mA
